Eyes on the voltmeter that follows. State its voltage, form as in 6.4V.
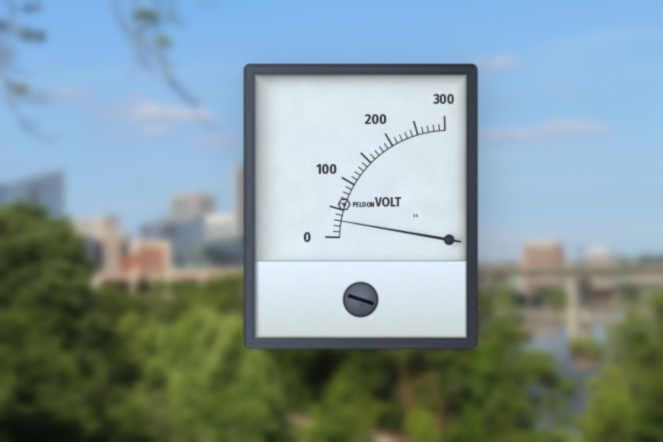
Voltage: 30V
